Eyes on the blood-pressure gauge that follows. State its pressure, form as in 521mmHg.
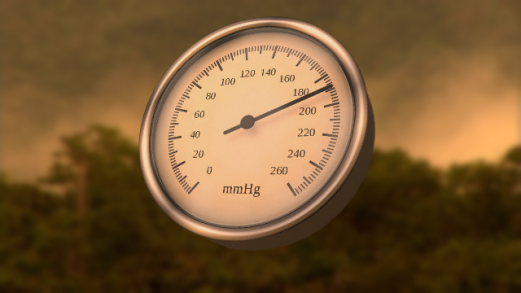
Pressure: 190mmHg
